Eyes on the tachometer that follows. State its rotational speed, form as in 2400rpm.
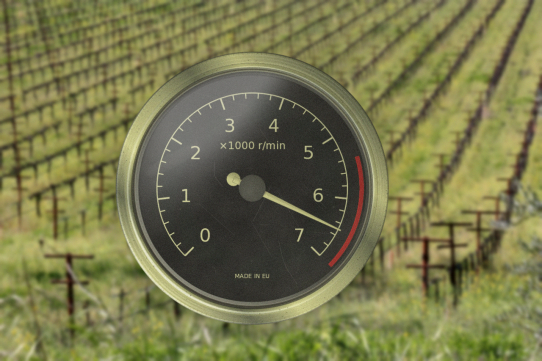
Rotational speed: 6500rpm
